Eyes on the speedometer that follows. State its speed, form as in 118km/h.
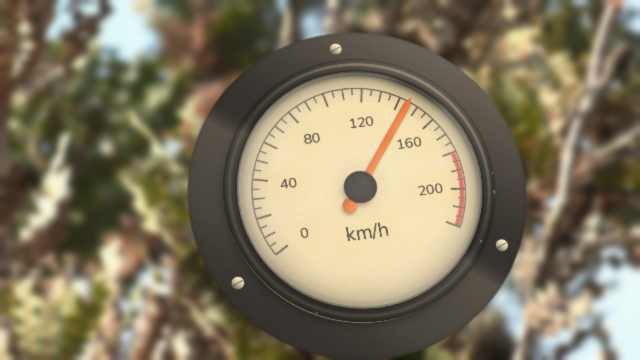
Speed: 145km/h
